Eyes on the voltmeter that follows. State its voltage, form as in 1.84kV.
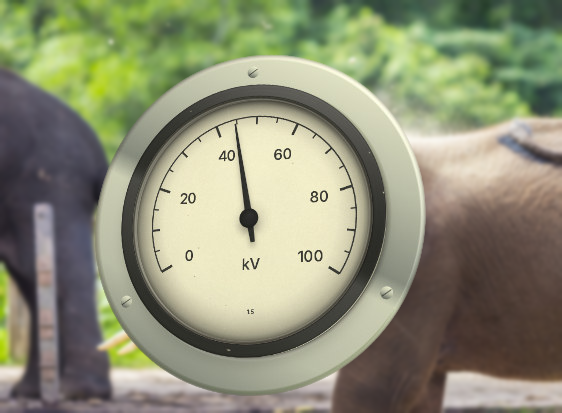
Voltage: 45kV
